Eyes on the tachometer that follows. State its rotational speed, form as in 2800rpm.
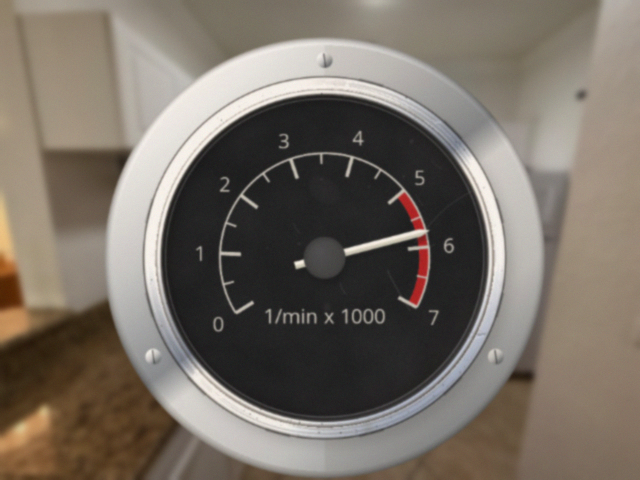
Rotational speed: 5750rpm
